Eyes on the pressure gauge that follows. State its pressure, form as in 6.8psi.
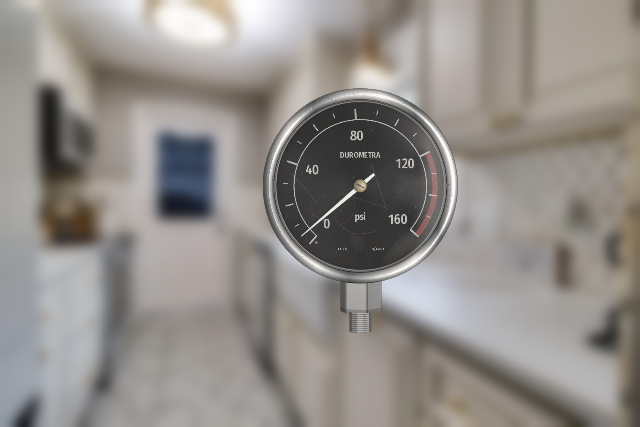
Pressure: 5psi
